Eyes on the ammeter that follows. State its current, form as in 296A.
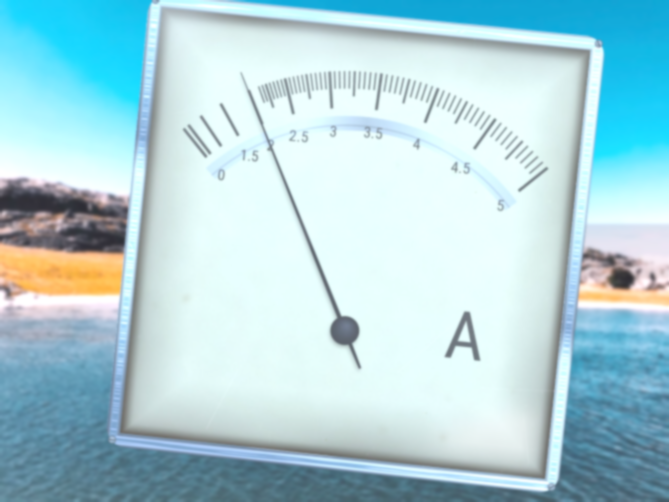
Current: 2A
